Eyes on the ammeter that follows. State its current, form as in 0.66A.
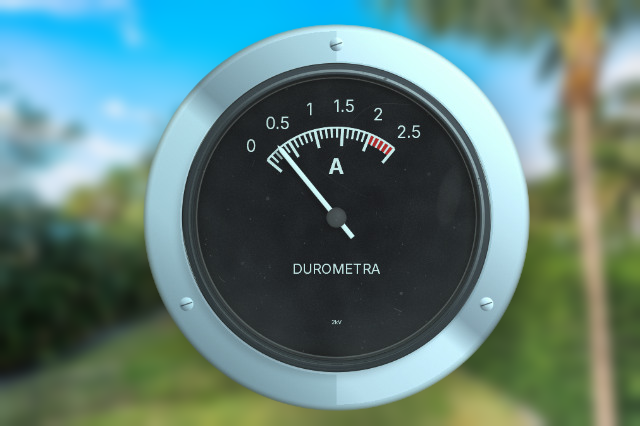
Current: 0.3A
